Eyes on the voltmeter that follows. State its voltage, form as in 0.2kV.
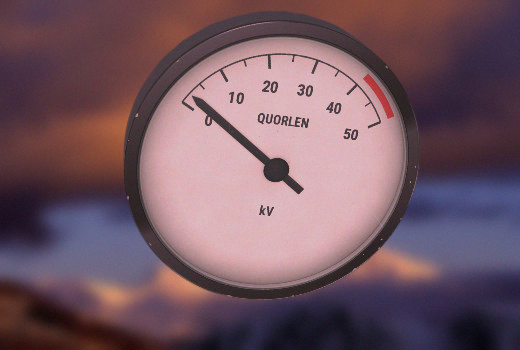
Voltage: 2.5kV
